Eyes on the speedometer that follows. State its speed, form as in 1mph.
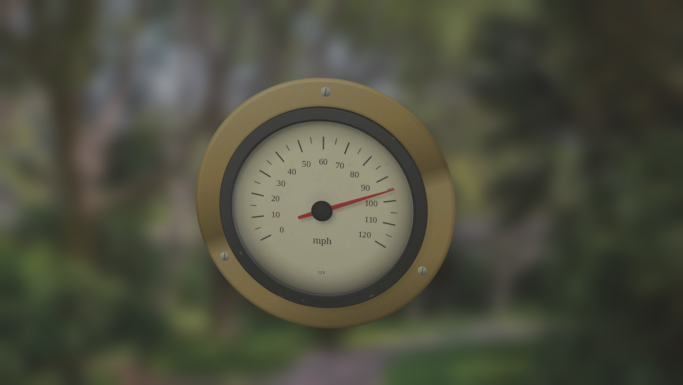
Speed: 95mph
